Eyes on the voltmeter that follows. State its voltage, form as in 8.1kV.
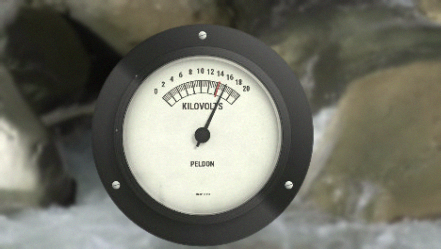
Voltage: 16kV
